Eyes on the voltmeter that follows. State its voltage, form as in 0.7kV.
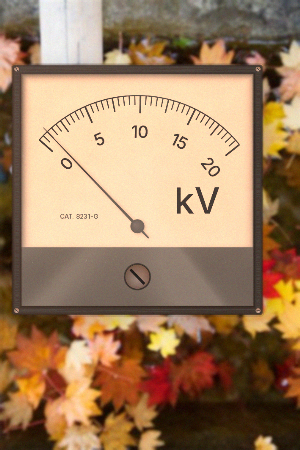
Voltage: 1kV
